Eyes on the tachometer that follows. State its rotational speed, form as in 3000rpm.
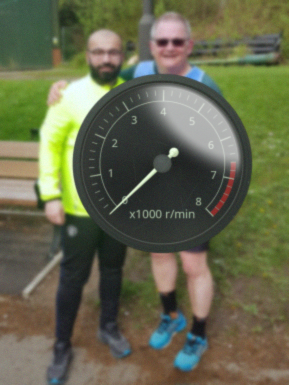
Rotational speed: 0rpm
